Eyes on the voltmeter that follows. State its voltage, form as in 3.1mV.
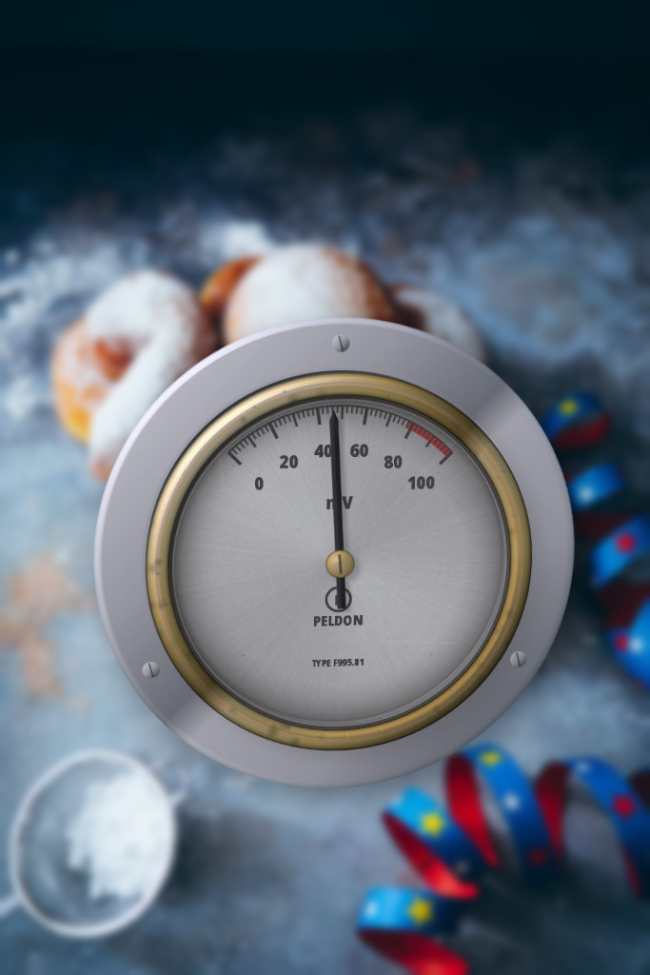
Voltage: 46mV
